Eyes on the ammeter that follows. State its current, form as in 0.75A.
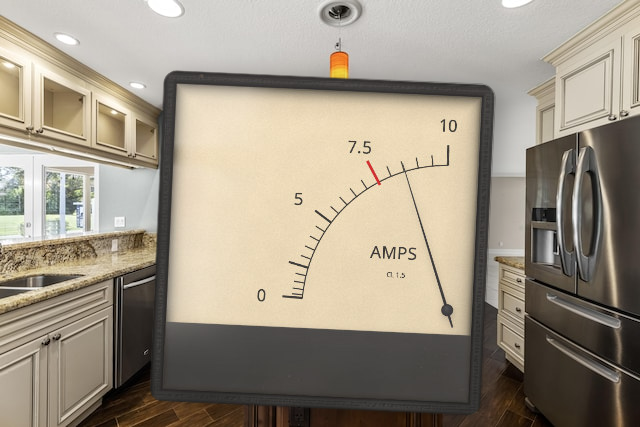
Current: 8.5A
